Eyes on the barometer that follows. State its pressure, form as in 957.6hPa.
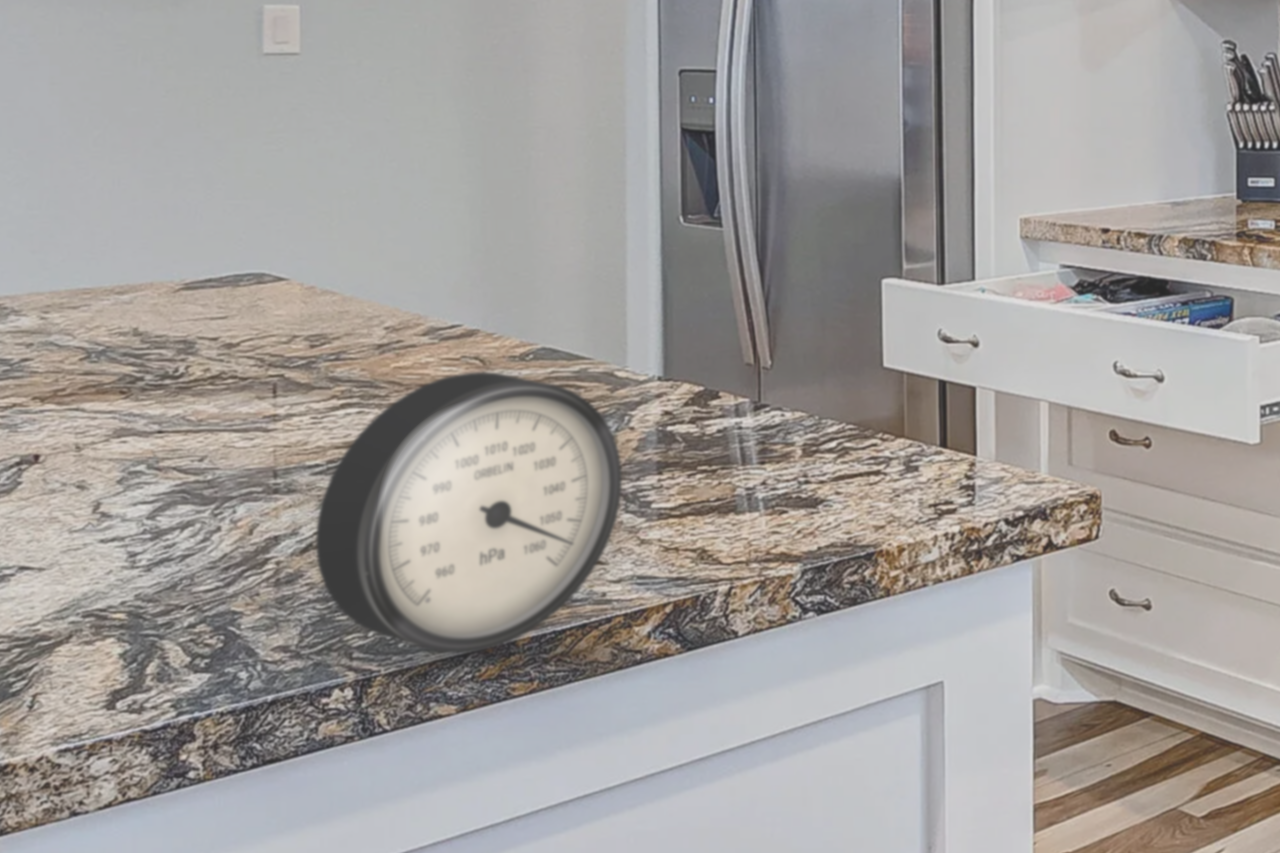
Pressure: 1055hPa
